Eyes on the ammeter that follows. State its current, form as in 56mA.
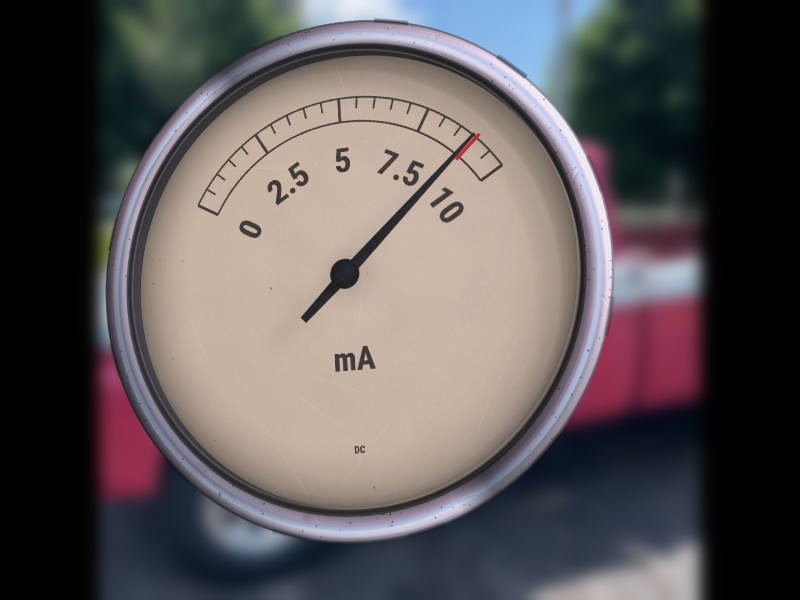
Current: 9mA
